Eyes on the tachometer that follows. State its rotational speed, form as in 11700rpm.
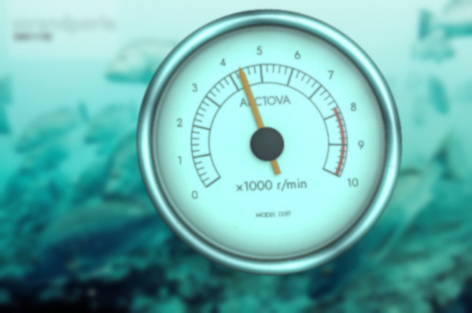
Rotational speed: 4400rpm
